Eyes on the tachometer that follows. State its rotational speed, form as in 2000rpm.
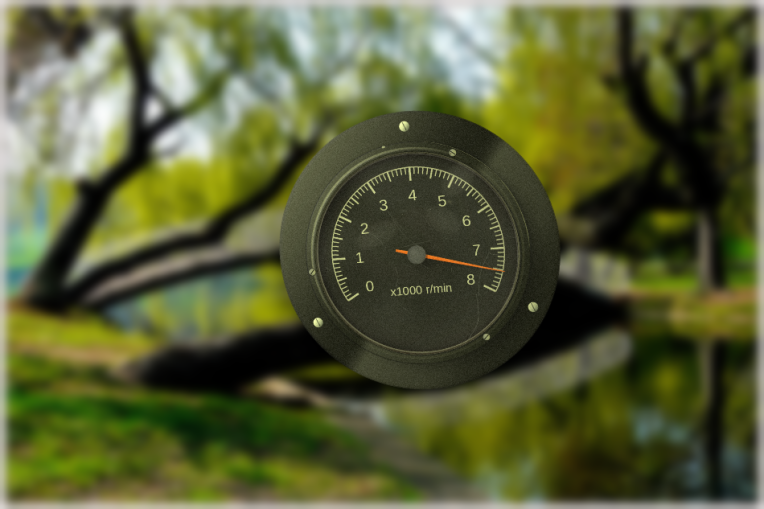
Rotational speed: 7500rpm
